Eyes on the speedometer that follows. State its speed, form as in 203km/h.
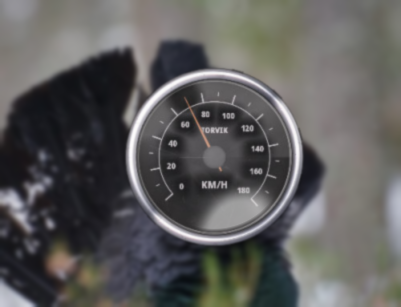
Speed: 70km/h
